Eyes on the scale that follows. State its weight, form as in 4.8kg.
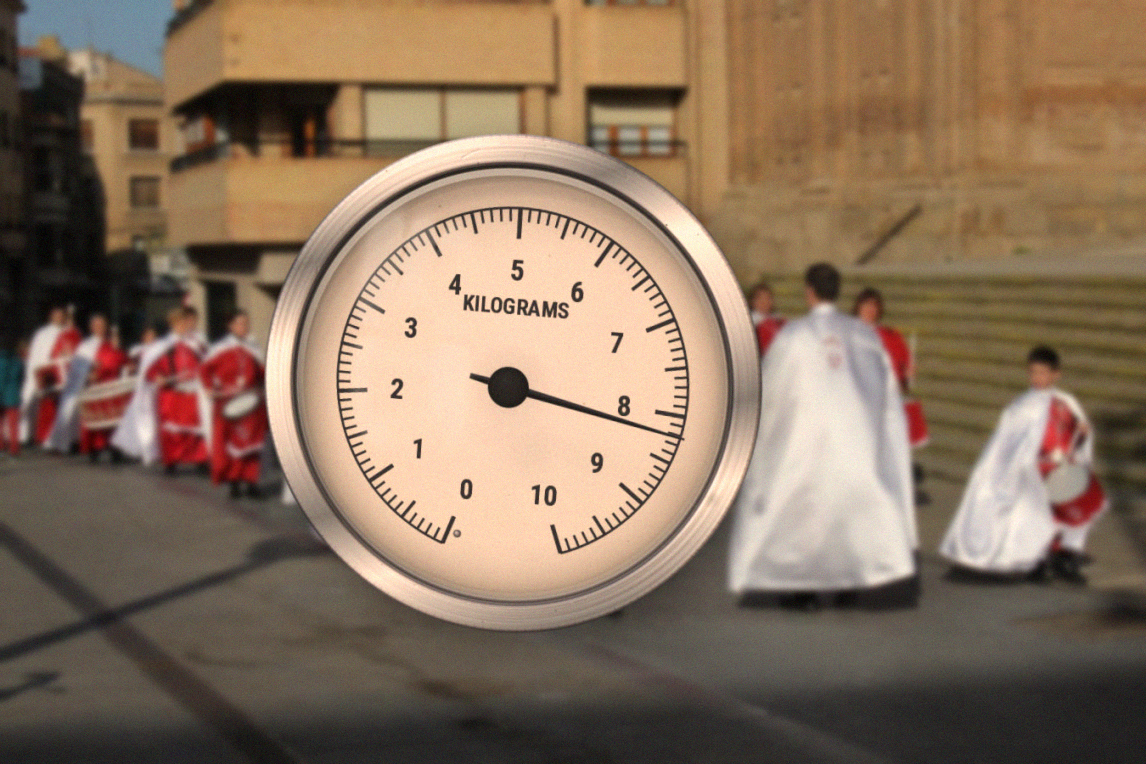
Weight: 8.2kg
